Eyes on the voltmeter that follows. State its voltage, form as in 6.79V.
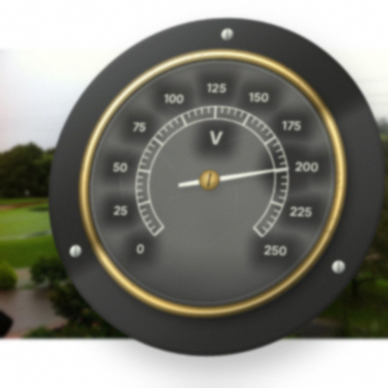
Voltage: 200V
